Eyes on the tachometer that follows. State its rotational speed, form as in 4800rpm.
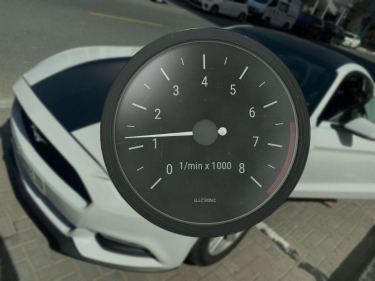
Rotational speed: 1250rpm
